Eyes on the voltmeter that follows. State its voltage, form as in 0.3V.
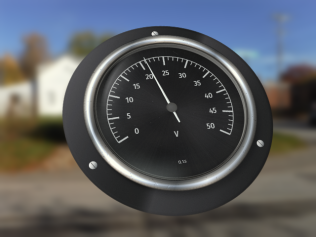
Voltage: 21V
